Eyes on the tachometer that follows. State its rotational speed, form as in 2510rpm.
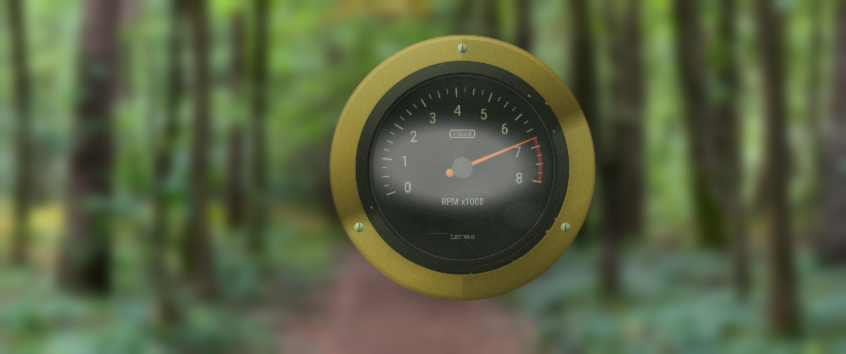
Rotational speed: 6750rpm
